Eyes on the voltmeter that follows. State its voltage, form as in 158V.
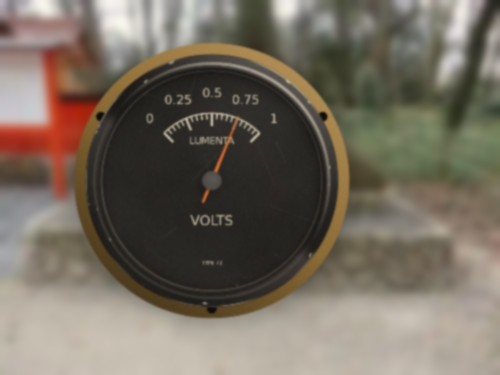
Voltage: 0.75V
